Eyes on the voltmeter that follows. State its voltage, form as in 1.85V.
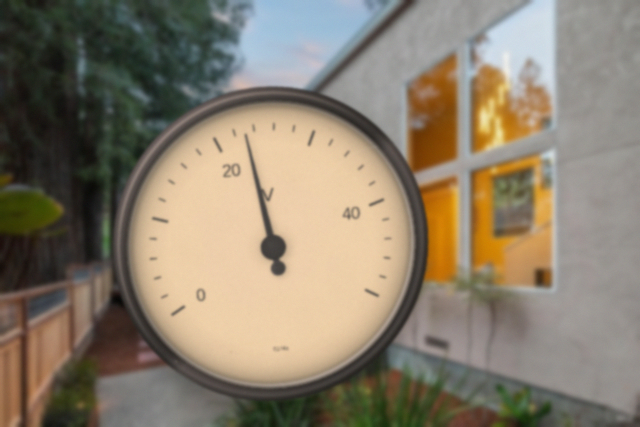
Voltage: 23V
